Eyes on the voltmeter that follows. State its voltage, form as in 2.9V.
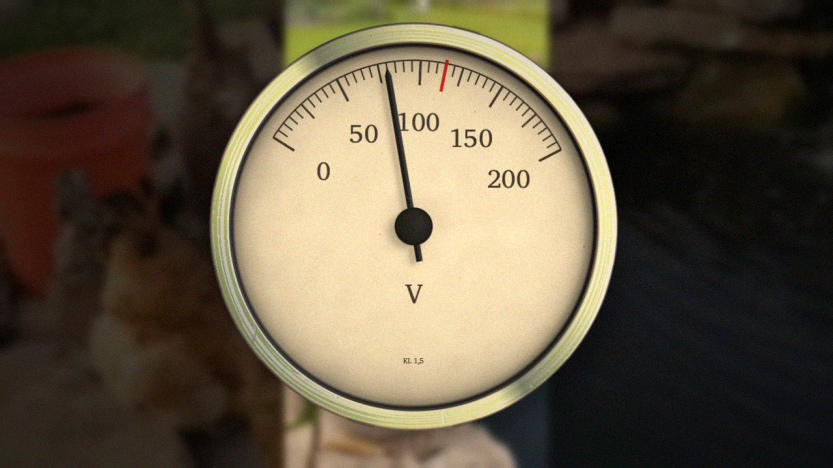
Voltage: 80V
